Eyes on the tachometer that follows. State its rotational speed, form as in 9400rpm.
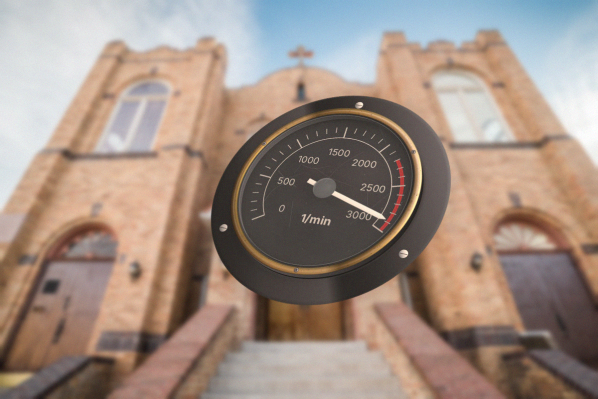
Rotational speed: 2900rpm
